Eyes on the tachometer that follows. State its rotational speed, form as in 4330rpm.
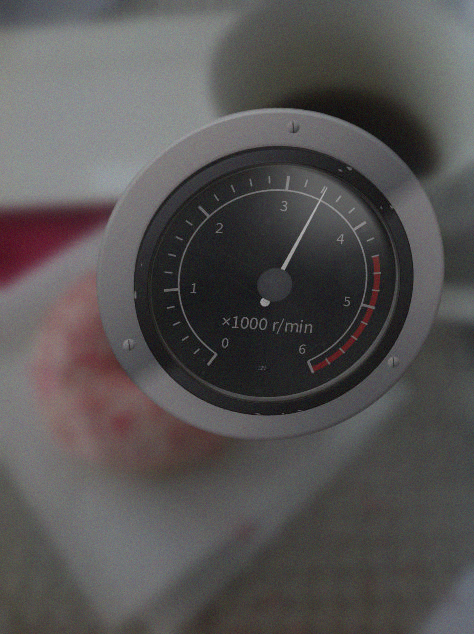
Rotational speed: 3400rpm
